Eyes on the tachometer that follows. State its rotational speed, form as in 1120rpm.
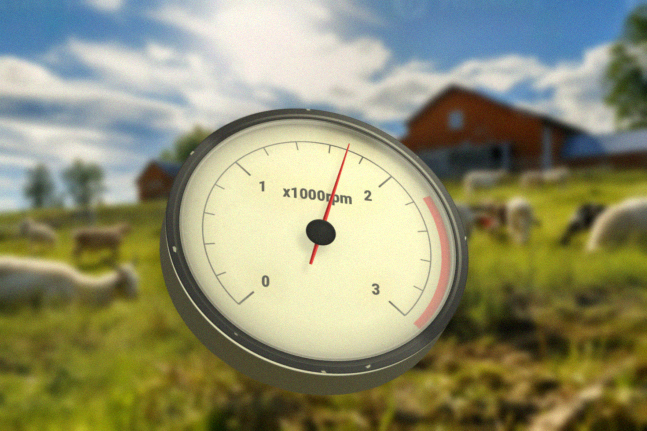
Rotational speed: 1700rpm
